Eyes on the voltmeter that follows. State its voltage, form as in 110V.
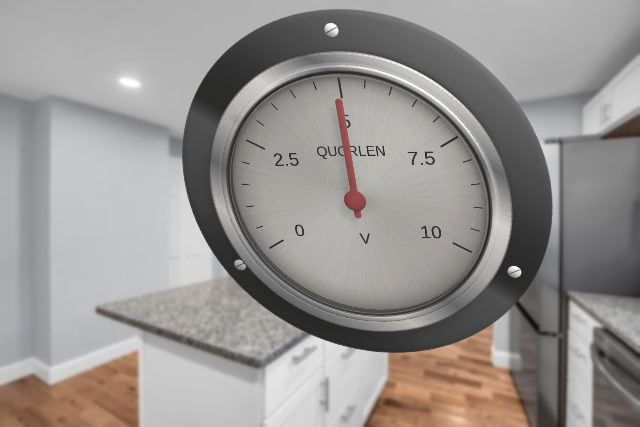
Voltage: 5V
